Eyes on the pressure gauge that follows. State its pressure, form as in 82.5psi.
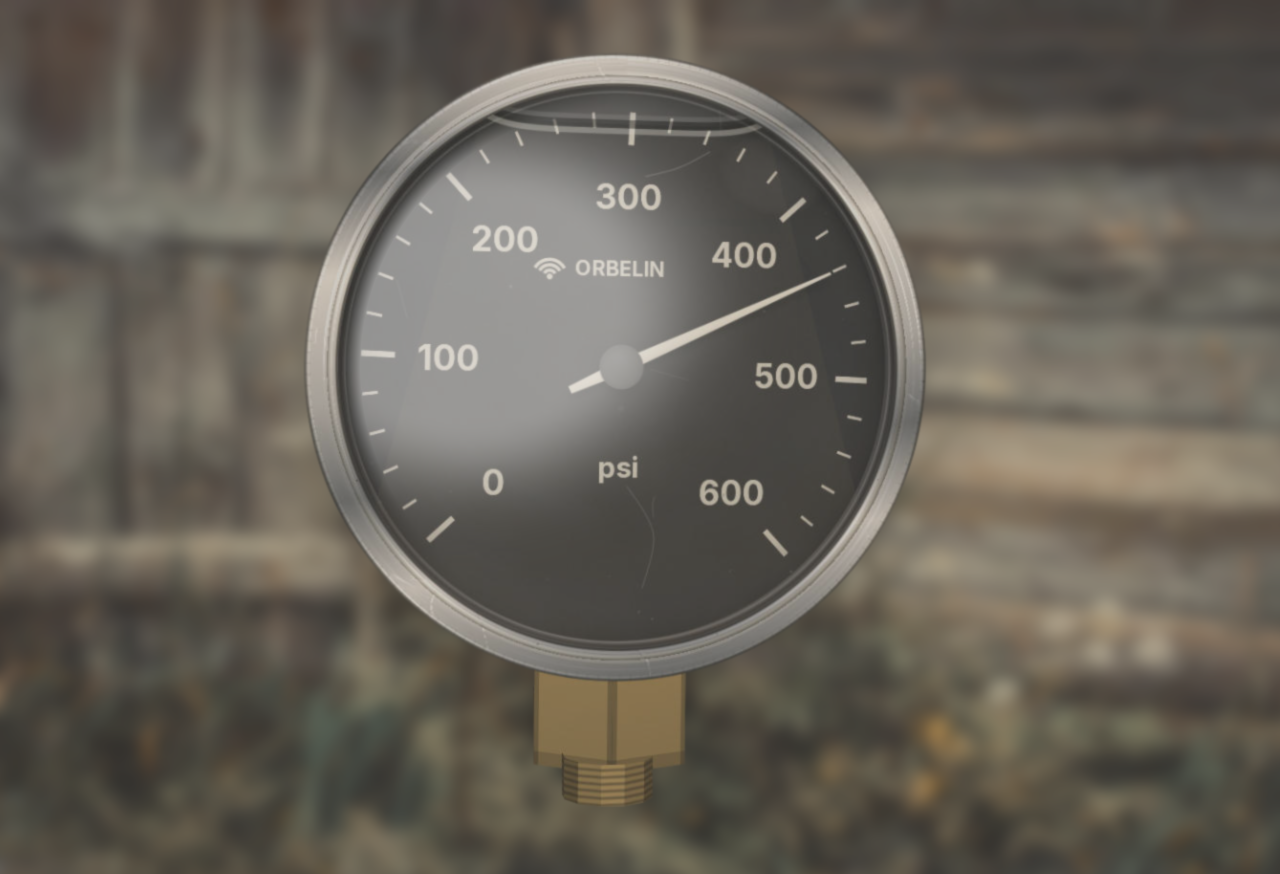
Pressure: 440psi
